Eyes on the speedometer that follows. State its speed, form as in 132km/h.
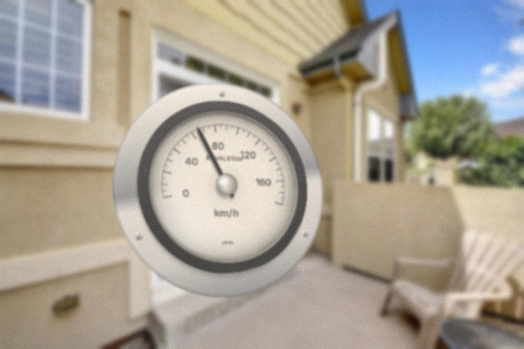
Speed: 65km/h
